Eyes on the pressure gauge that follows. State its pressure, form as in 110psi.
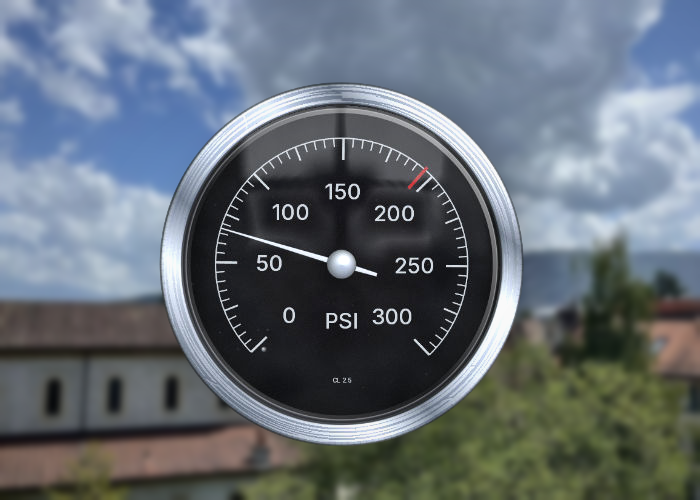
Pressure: 67.5psi
